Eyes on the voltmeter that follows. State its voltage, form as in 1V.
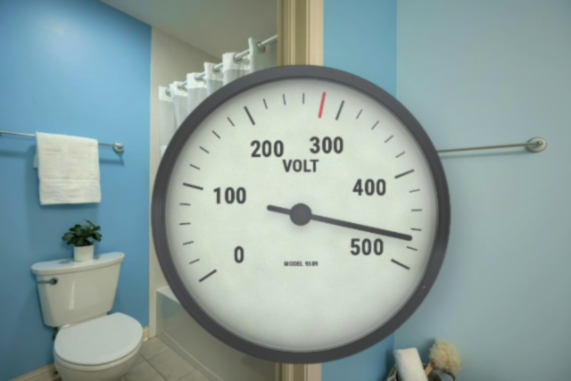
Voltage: 470V
